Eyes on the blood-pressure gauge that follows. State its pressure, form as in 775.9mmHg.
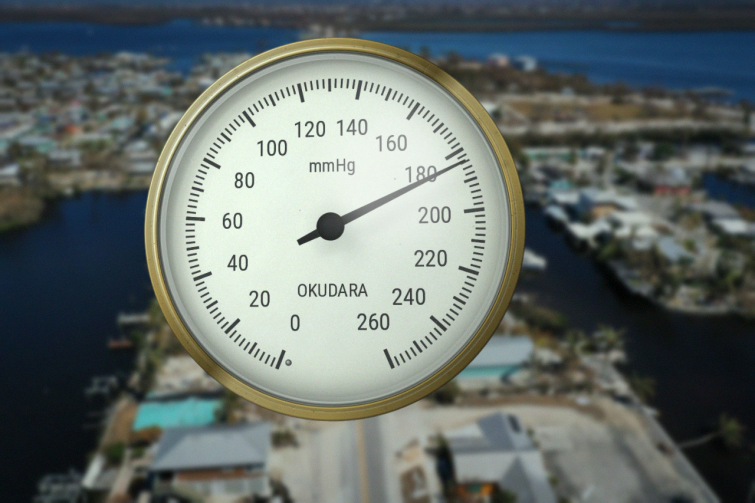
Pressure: 184mmHg
